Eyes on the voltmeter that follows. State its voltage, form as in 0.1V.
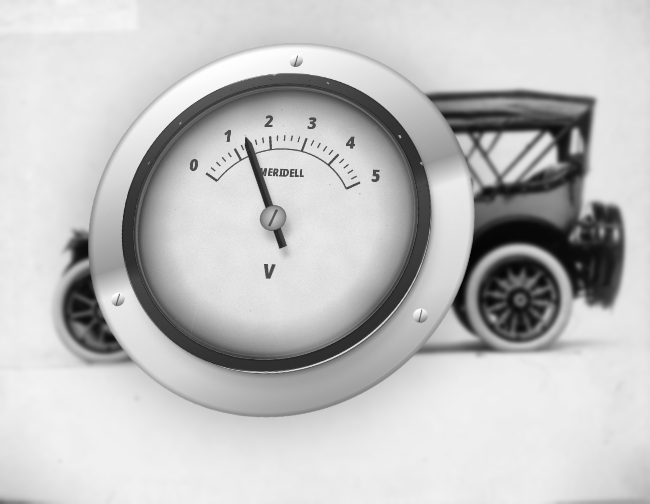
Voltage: 1.4V
